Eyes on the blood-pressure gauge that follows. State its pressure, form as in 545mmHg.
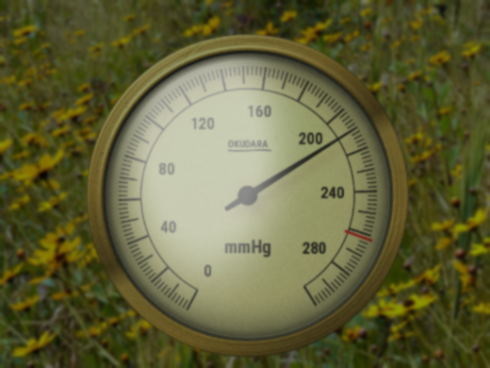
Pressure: 210mmHg
